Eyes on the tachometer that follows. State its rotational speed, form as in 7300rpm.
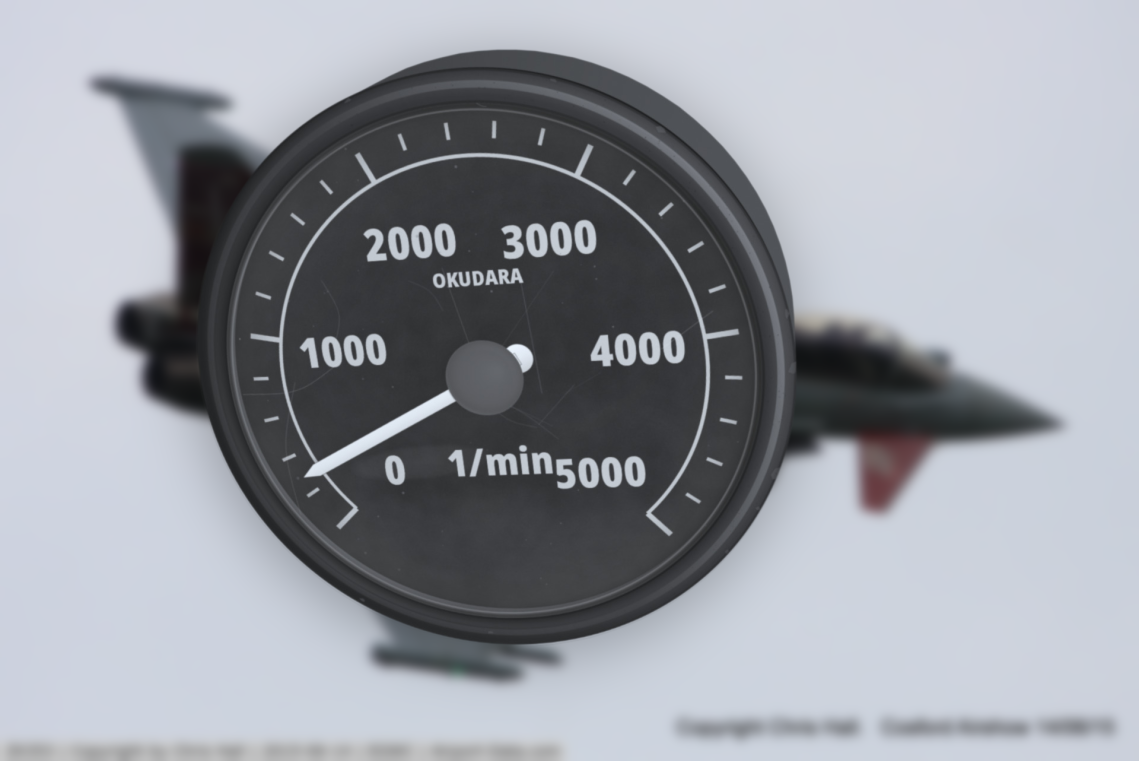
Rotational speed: 300rpm
